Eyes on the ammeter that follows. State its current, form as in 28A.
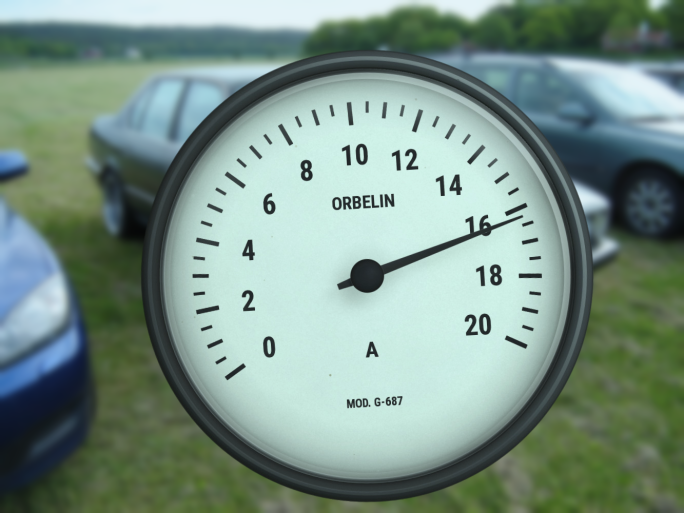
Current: 16.25A
